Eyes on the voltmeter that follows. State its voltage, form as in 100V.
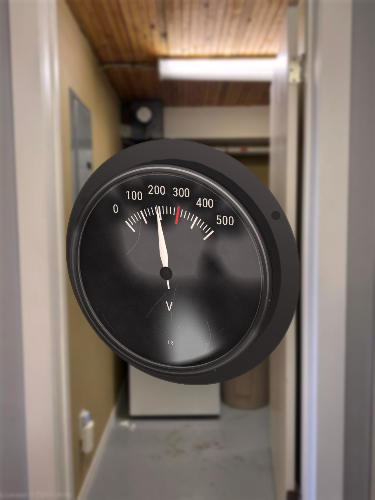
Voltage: 200V
